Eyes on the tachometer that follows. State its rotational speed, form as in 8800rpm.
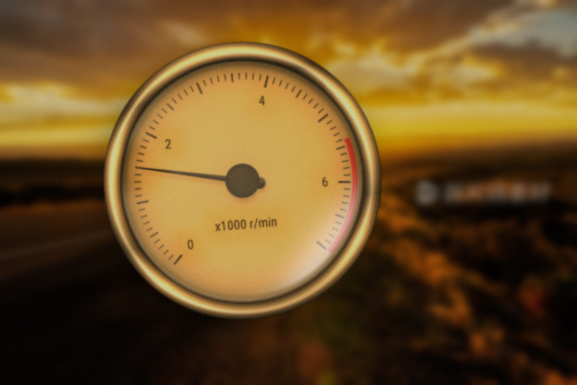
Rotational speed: 1500rpm
